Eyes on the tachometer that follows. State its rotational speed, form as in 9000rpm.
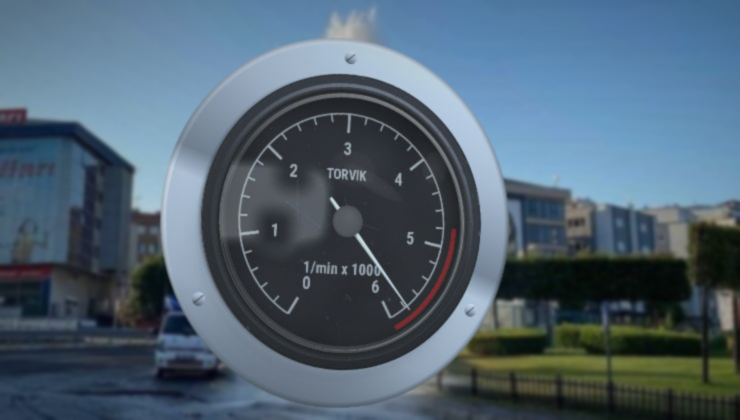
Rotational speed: 5800rpm
